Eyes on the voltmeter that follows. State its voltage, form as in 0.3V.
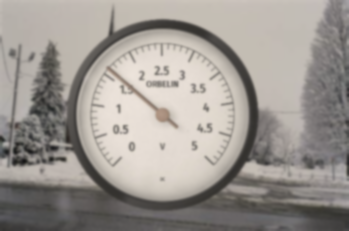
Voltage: 1.6V
